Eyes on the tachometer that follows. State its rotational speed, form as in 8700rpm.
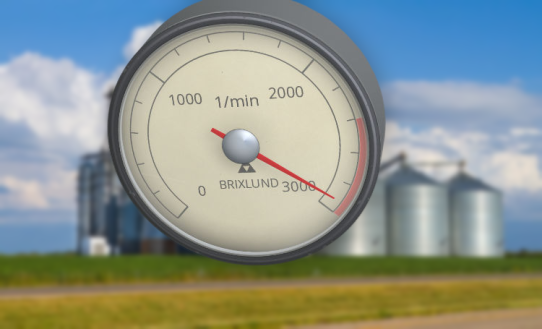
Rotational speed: 2900rpm
